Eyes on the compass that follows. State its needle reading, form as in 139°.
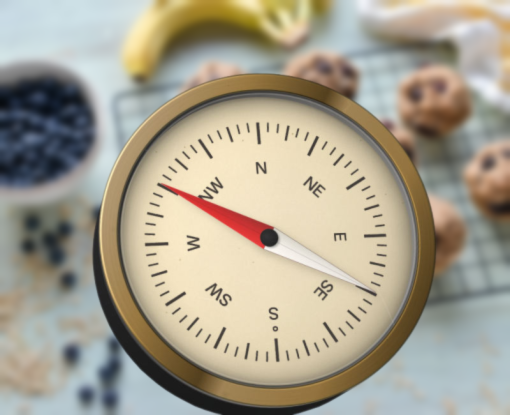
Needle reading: 300°
